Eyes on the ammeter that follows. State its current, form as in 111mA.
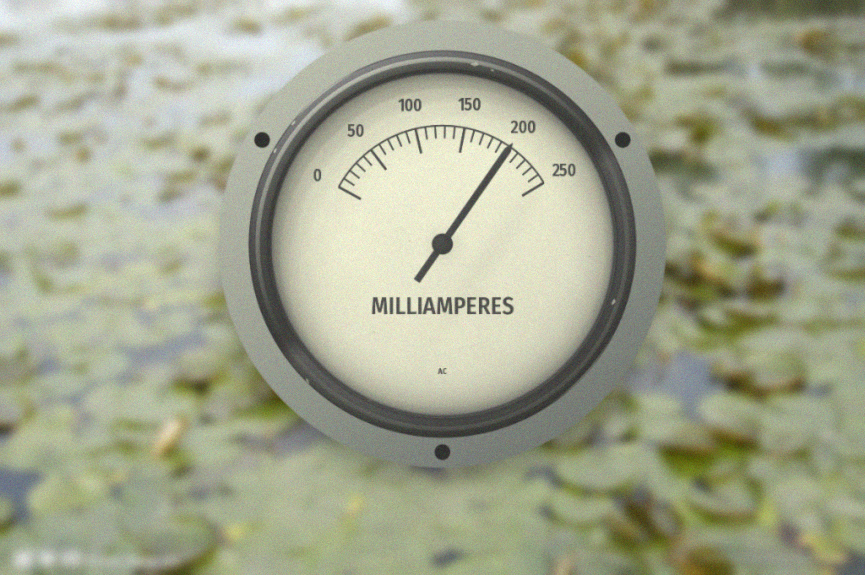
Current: 200mA
